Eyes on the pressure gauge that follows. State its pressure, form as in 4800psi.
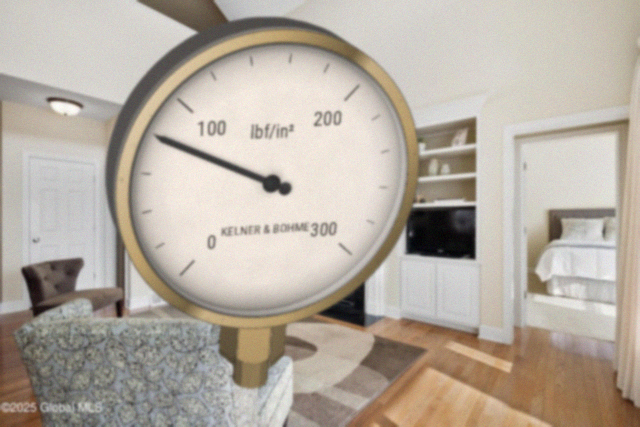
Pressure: 80psi
